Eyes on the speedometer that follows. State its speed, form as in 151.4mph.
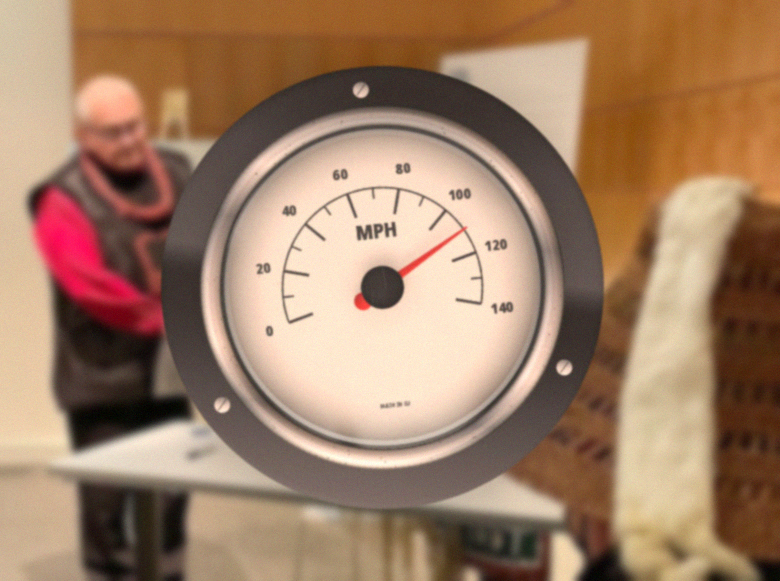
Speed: 110mph
